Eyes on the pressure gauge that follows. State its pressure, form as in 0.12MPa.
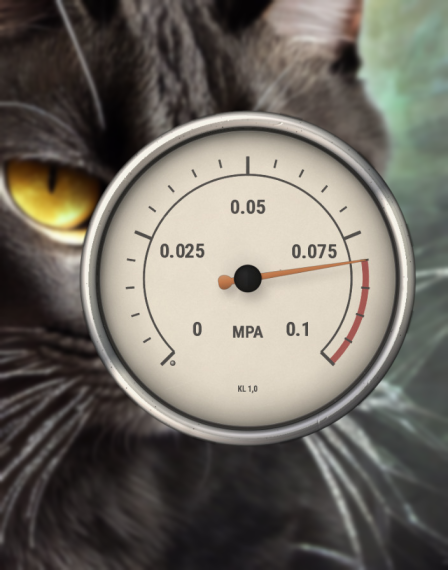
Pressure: 0.08MPa
